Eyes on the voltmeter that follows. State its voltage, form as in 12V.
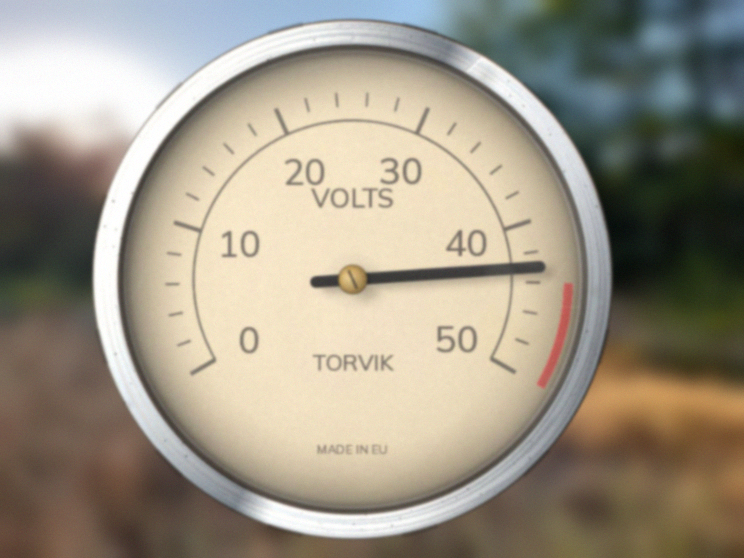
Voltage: 43V
